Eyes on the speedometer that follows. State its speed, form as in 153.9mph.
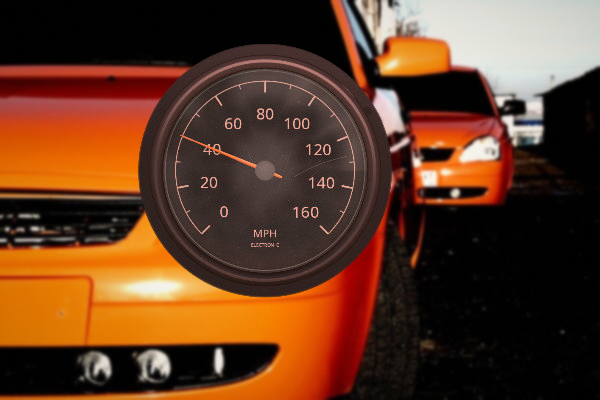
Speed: 40mph
